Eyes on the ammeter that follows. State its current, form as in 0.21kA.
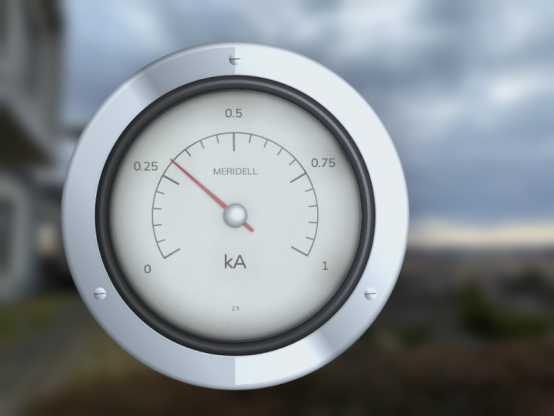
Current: 0.3kA
